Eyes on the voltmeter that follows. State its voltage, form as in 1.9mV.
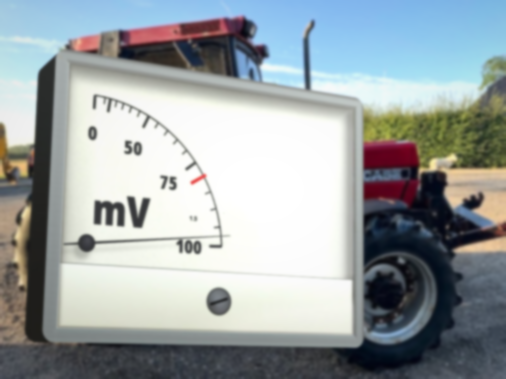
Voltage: 97.5mV
